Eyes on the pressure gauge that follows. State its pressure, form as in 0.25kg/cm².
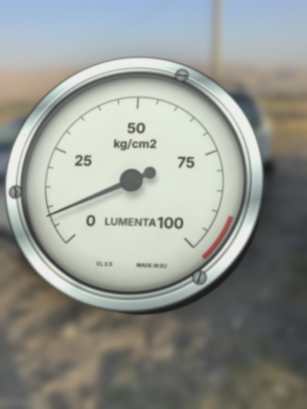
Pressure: 7.5kg/cm²
